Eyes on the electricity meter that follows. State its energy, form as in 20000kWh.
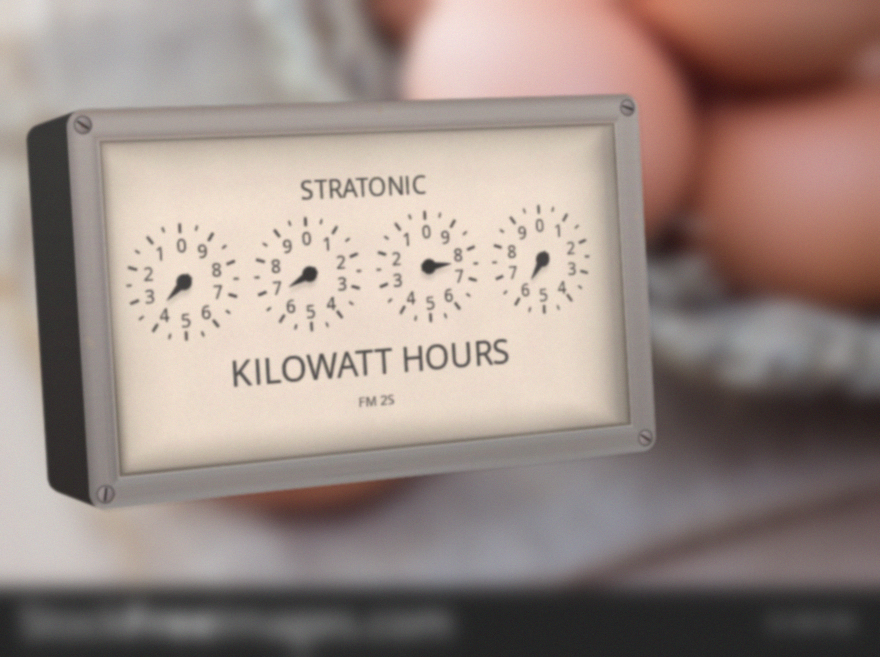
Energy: 3676kWh
